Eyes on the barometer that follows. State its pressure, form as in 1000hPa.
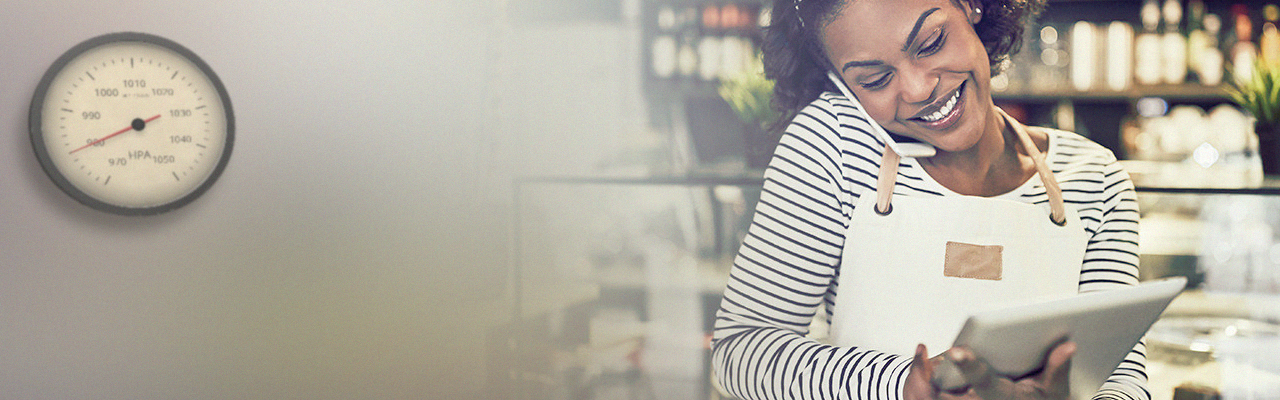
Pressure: 980hPa
